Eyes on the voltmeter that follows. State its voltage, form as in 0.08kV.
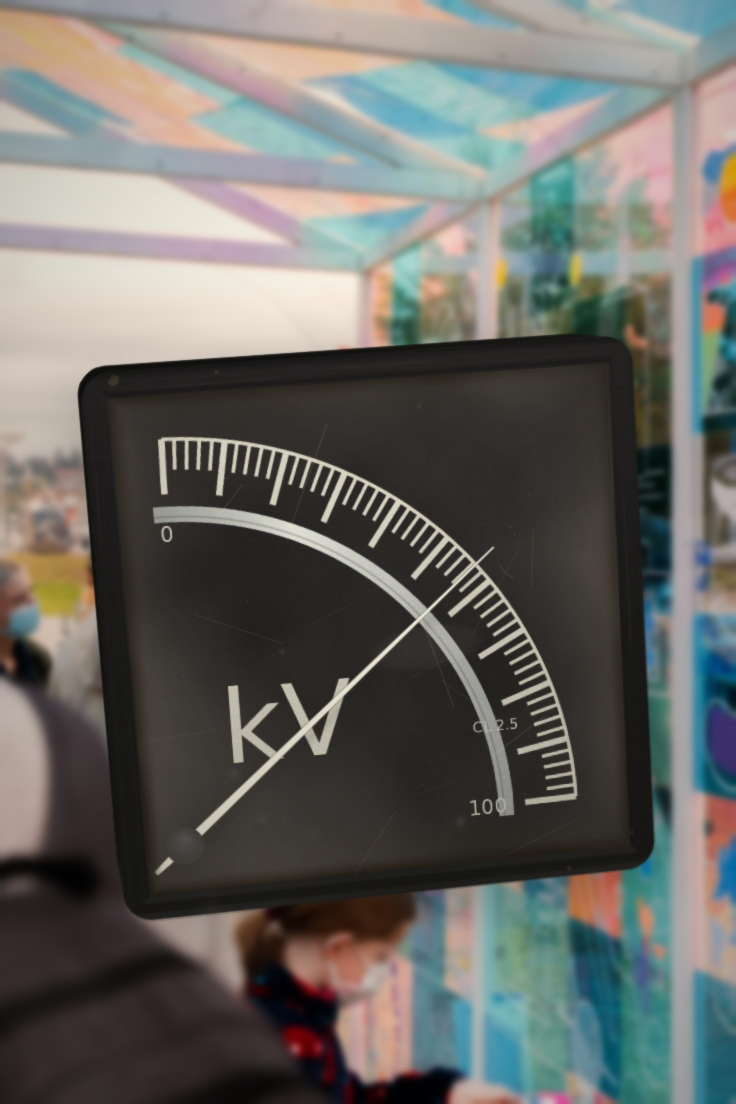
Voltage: 56kV
